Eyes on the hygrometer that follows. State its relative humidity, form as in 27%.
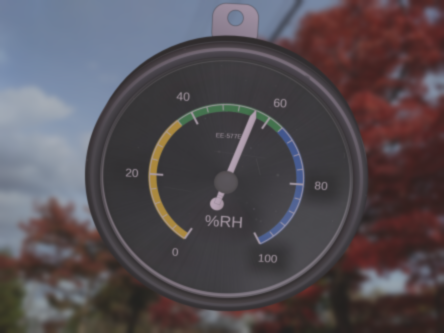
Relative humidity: 56%
